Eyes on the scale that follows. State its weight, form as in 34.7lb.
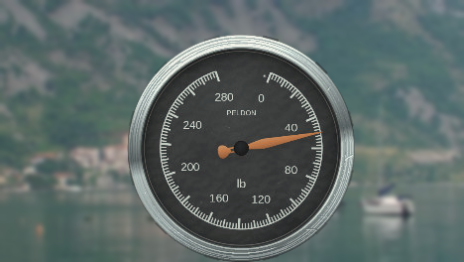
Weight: 50lb
